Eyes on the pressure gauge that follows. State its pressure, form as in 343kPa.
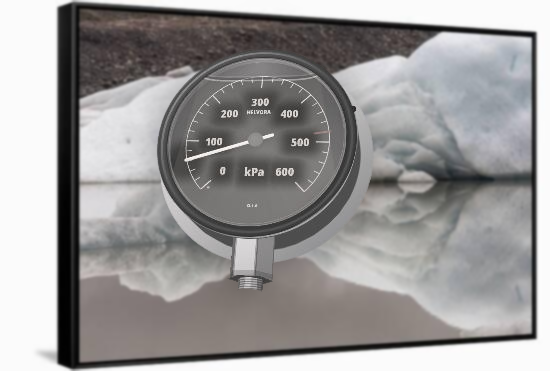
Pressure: 60kPa
